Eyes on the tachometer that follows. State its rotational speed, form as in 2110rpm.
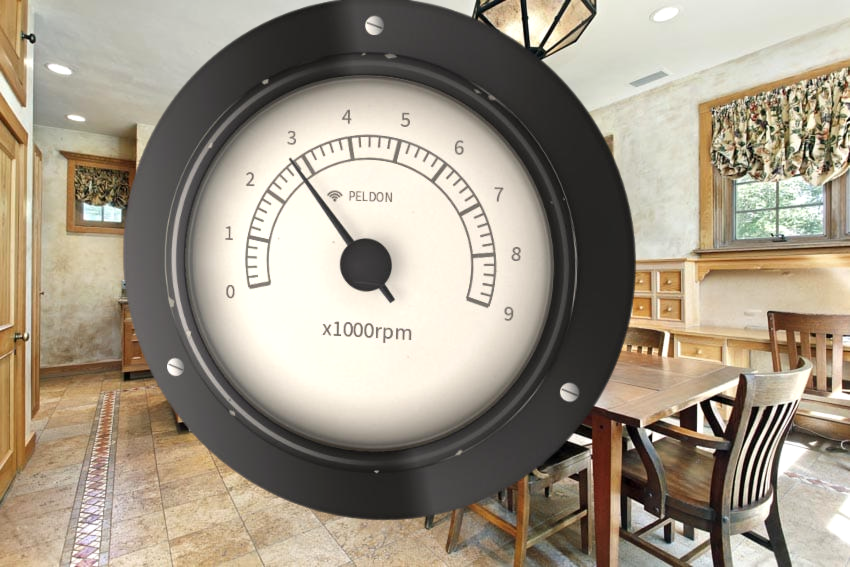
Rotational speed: 2800rpm
